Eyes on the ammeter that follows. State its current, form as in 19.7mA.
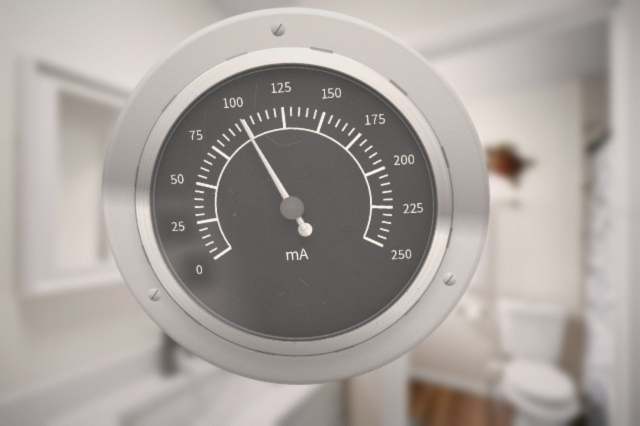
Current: 100mA
